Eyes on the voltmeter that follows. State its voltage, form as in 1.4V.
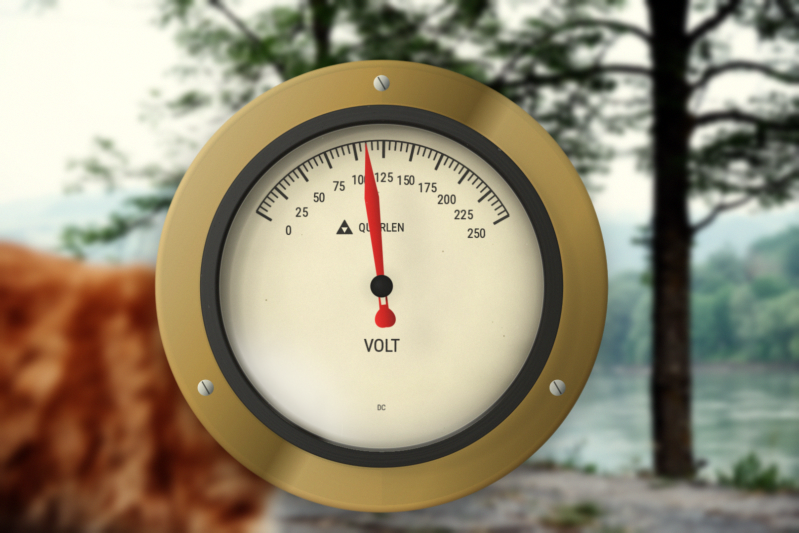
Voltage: 110V
